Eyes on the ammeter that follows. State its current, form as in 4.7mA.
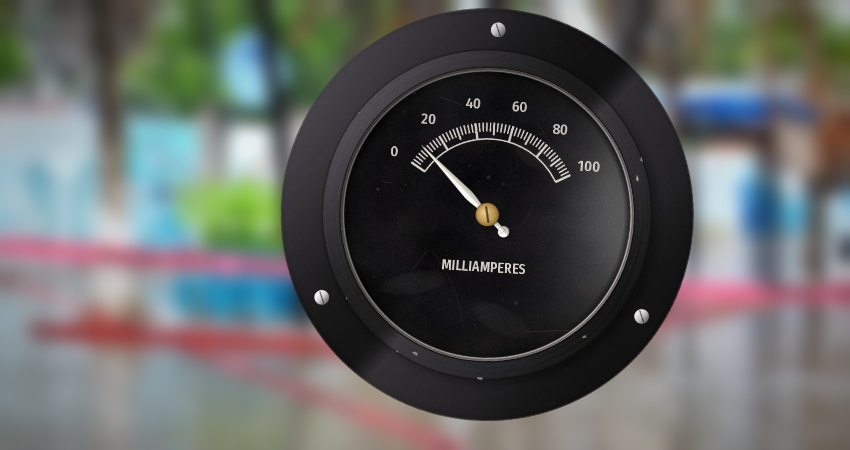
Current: 10mA
